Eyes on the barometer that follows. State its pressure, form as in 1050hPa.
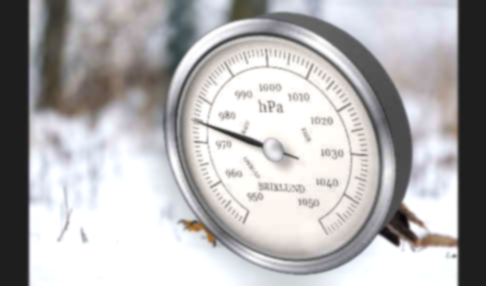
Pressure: 975hPa
